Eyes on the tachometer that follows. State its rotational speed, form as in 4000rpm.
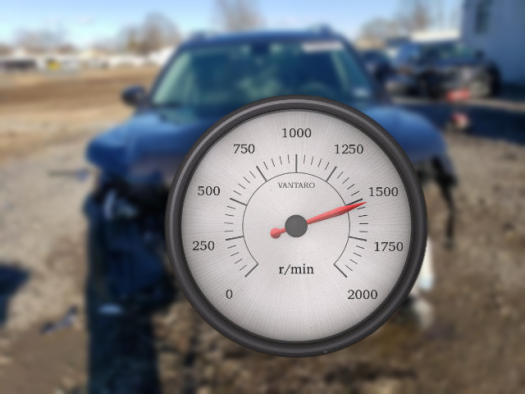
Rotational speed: 1525rpm
